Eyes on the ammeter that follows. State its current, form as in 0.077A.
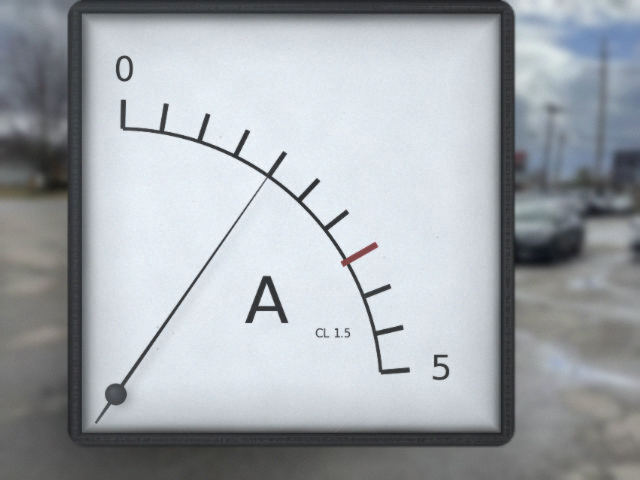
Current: 2A
